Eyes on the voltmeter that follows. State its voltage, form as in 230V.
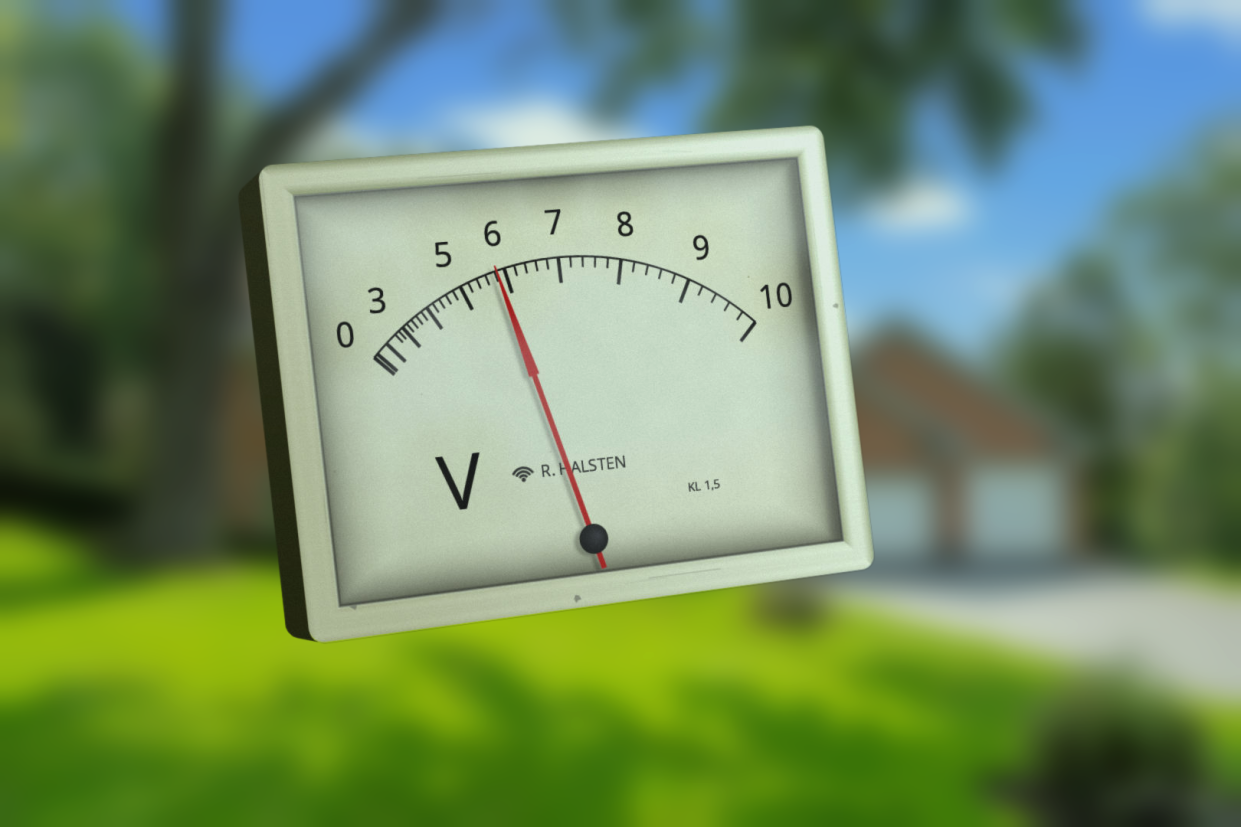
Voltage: 5.8V
